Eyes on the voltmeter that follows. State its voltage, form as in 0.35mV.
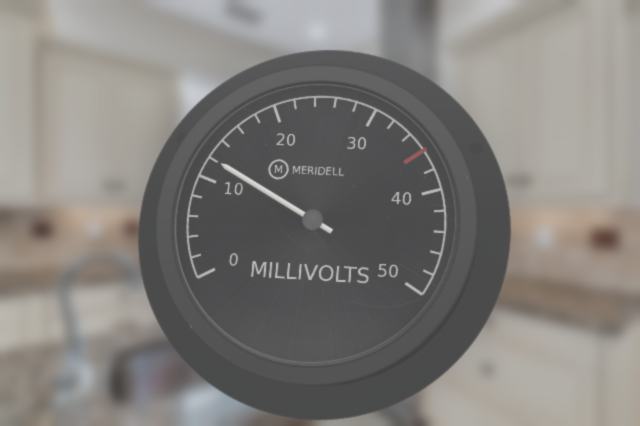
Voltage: 12mV
